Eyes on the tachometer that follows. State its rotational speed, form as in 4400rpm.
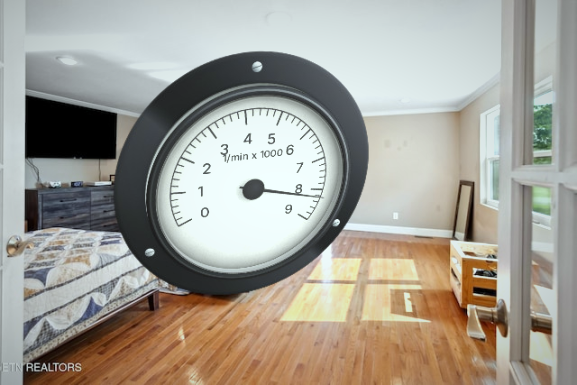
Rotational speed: 8200rpm
